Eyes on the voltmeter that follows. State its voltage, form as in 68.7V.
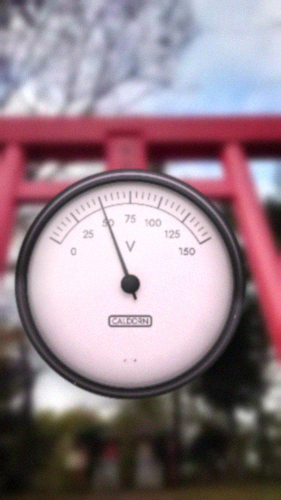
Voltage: 50V
